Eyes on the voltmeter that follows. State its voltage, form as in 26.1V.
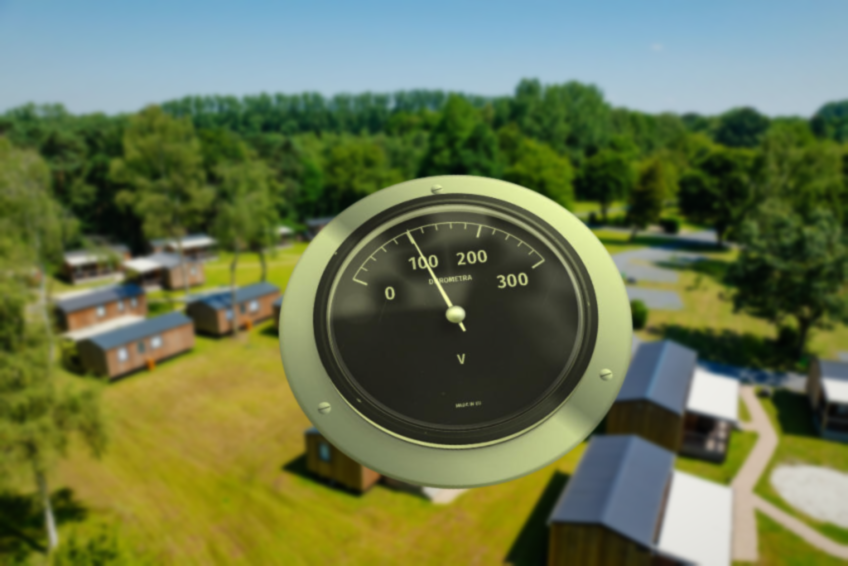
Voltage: 100V
